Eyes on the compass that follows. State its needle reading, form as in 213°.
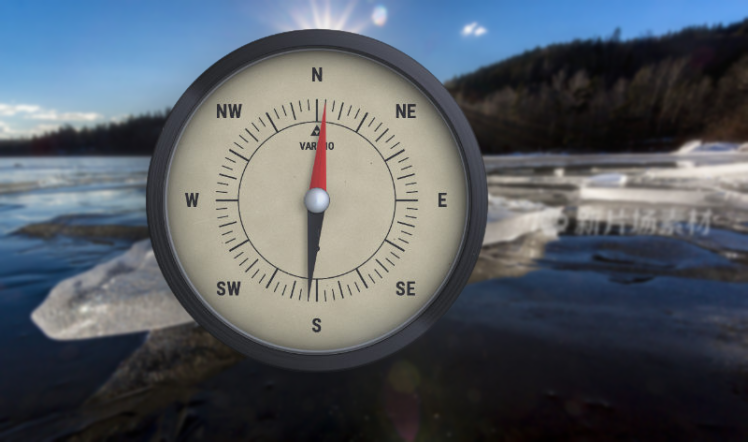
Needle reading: 5°
